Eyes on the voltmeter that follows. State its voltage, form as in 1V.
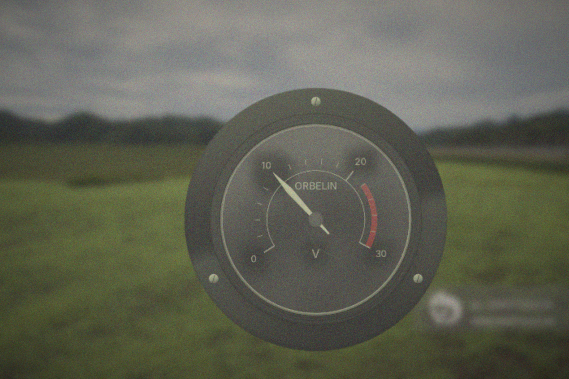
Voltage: 10V
